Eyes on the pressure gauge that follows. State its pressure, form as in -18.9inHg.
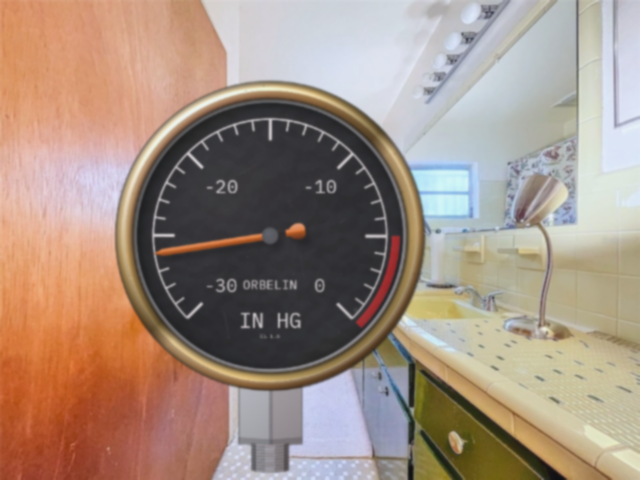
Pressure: -26inHg
